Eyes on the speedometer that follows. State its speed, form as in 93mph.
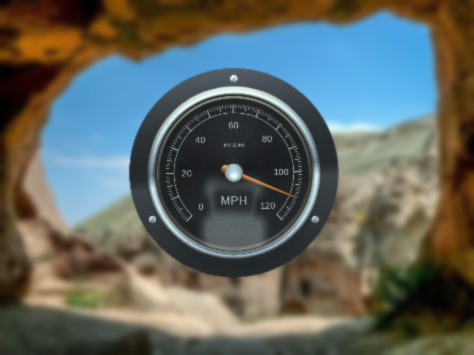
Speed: 110mph
